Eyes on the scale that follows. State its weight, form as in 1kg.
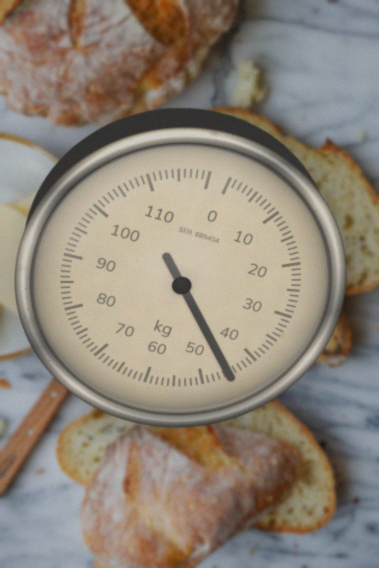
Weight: 45kg
